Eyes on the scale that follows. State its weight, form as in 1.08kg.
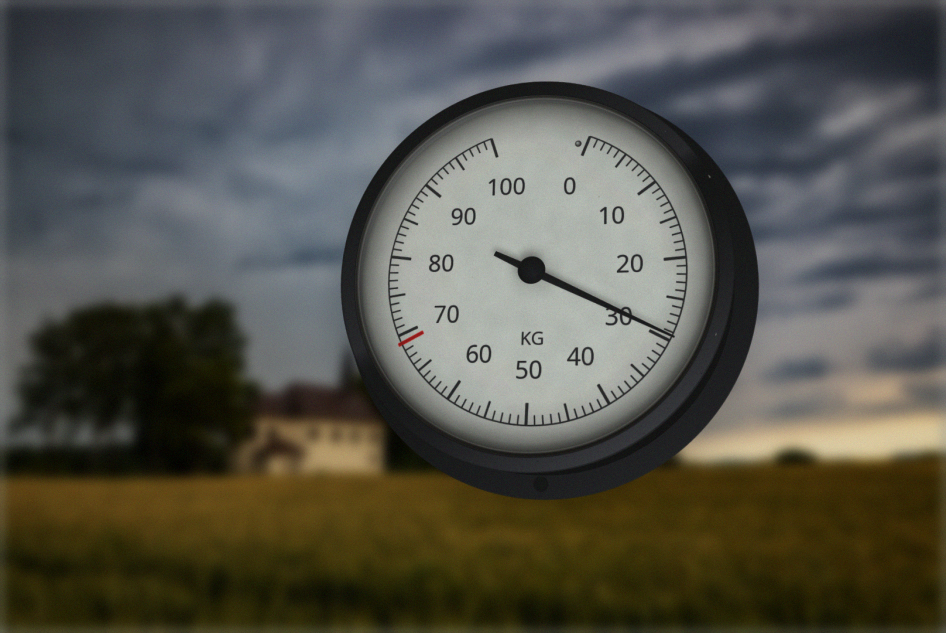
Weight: 29.5kg
